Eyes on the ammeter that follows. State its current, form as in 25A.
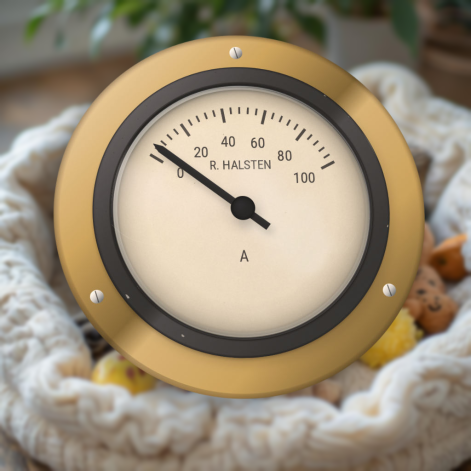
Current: 4A
